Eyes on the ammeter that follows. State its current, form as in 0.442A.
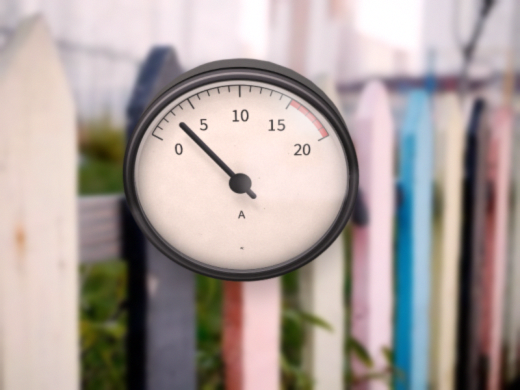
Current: 3A
